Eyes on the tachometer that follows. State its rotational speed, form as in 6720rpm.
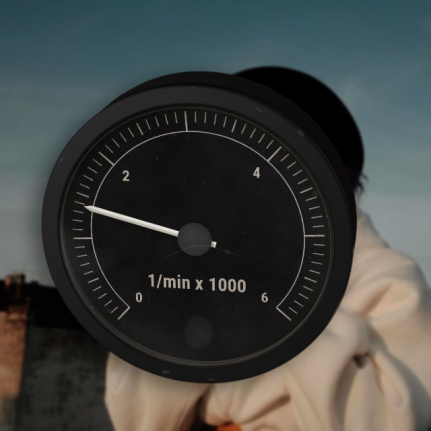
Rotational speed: 1400rpm
